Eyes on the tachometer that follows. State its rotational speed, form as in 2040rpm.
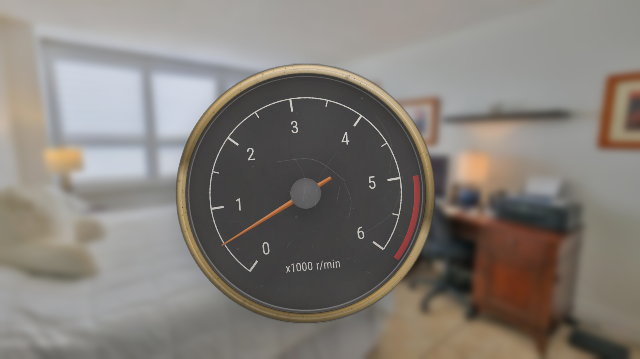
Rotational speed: 500rpm
